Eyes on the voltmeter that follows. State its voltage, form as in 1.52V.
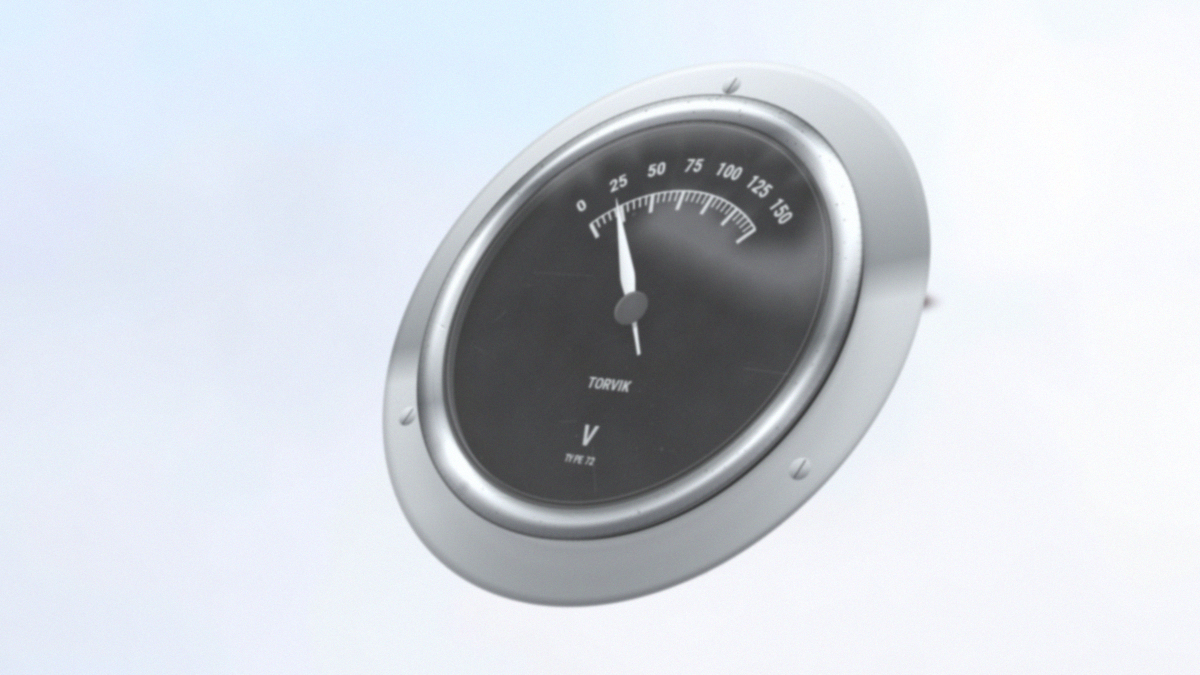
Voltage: 25V
